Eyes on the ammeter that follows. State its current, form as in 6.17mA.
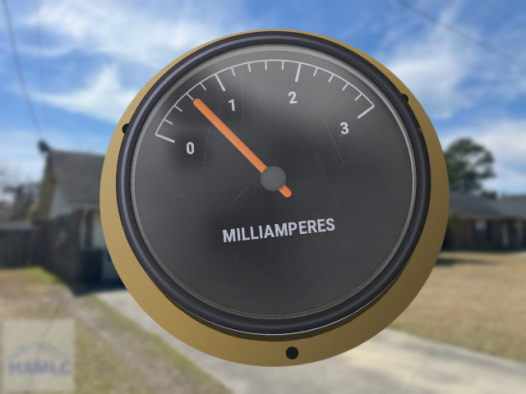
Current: 0.6mA
